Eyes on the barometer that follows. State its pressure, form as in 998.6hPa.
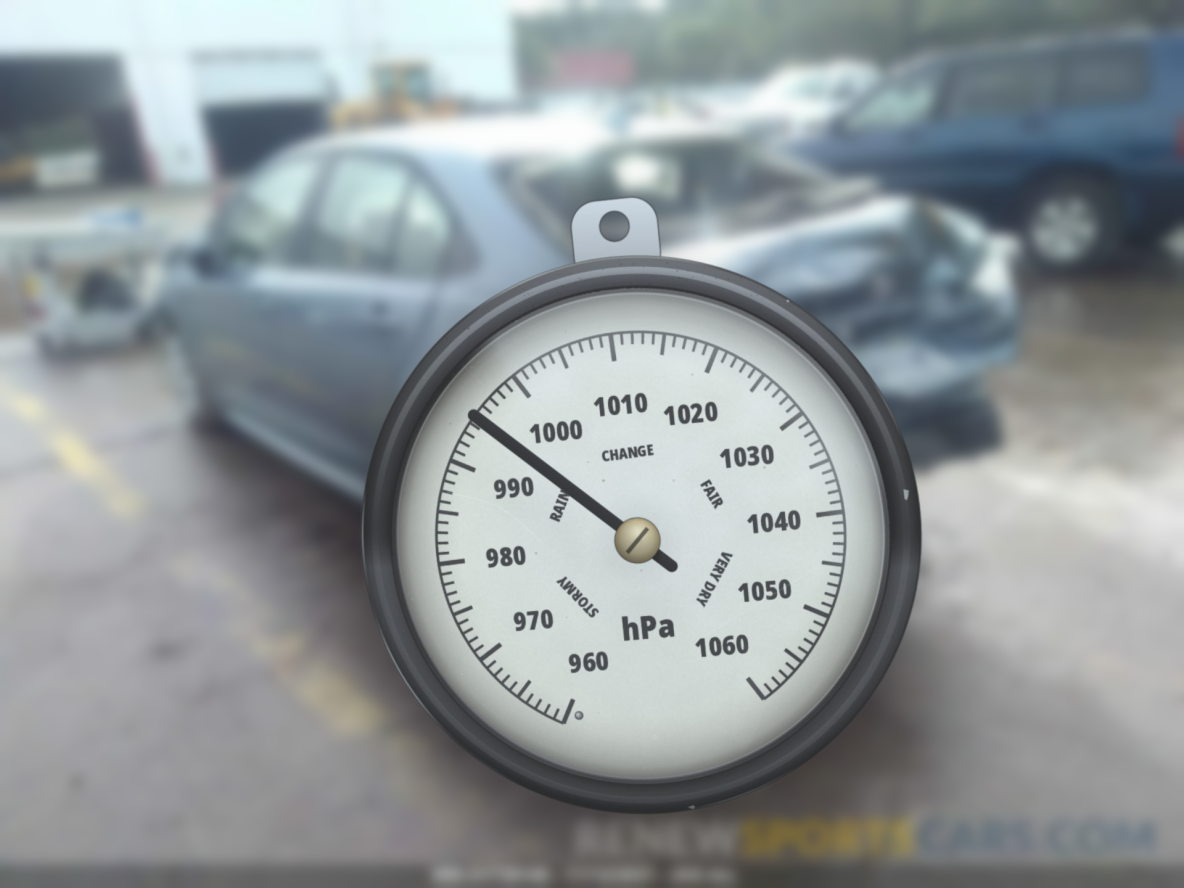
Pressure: 995hPa
